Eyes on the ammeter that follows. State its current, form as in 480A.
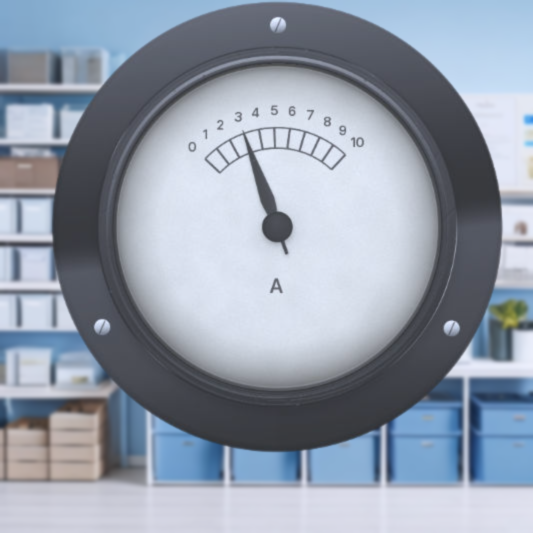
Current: 3A
